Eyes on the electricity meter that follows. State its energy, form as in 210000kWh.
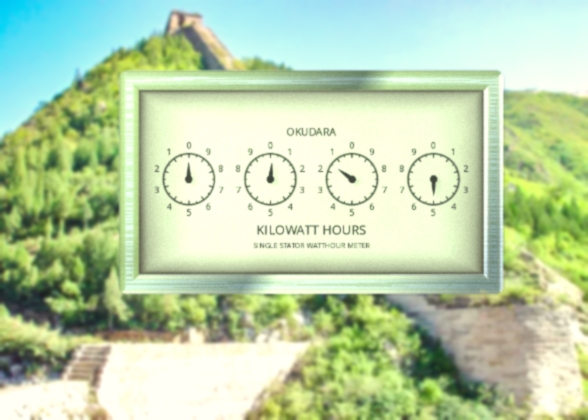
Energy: 15kWh
